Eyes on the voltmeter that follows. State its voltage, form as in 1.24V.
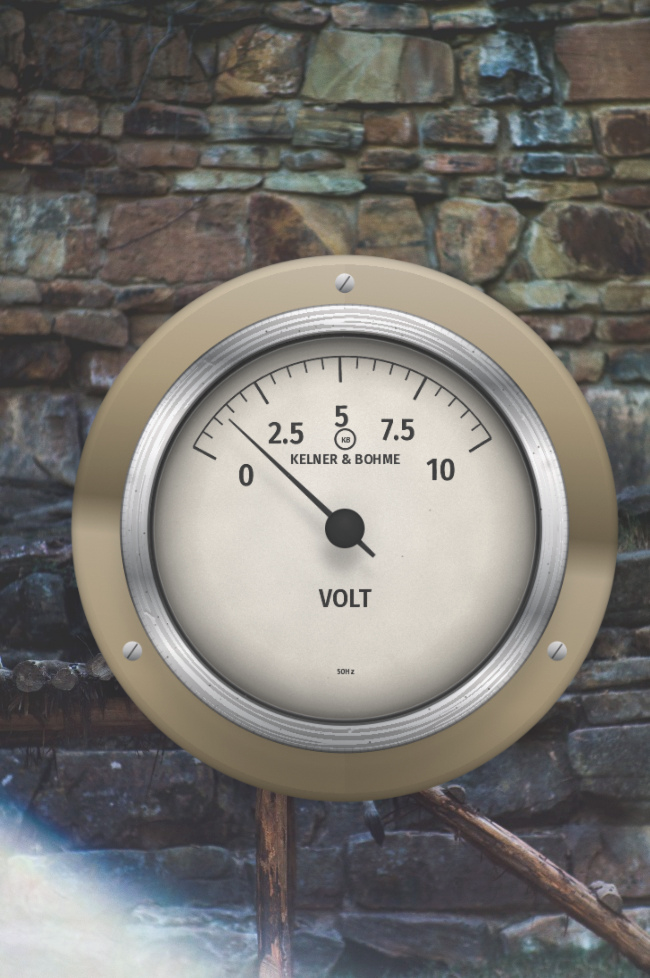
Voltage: 1.25V
